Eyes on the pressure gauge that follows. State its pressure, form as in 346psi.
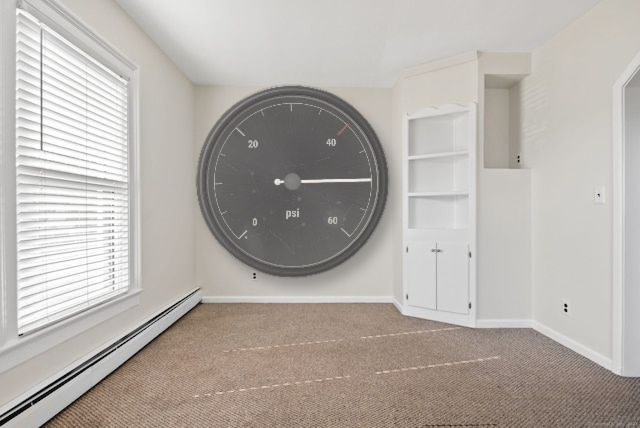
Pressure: 50psi
